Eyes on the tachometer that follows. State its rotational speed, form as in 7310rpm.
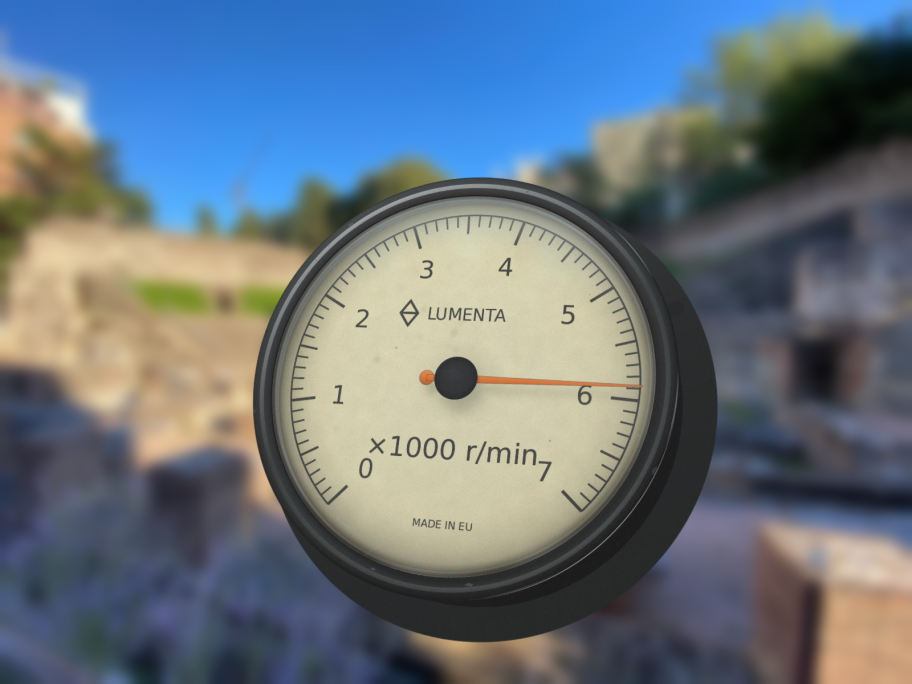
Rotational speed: 5900rpm
